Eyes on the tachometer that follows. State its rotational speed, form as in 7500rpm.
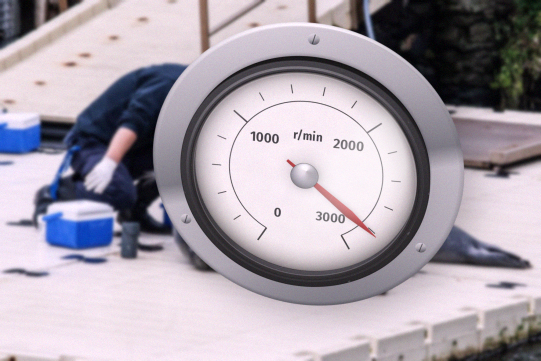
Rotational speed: 2800rpm
